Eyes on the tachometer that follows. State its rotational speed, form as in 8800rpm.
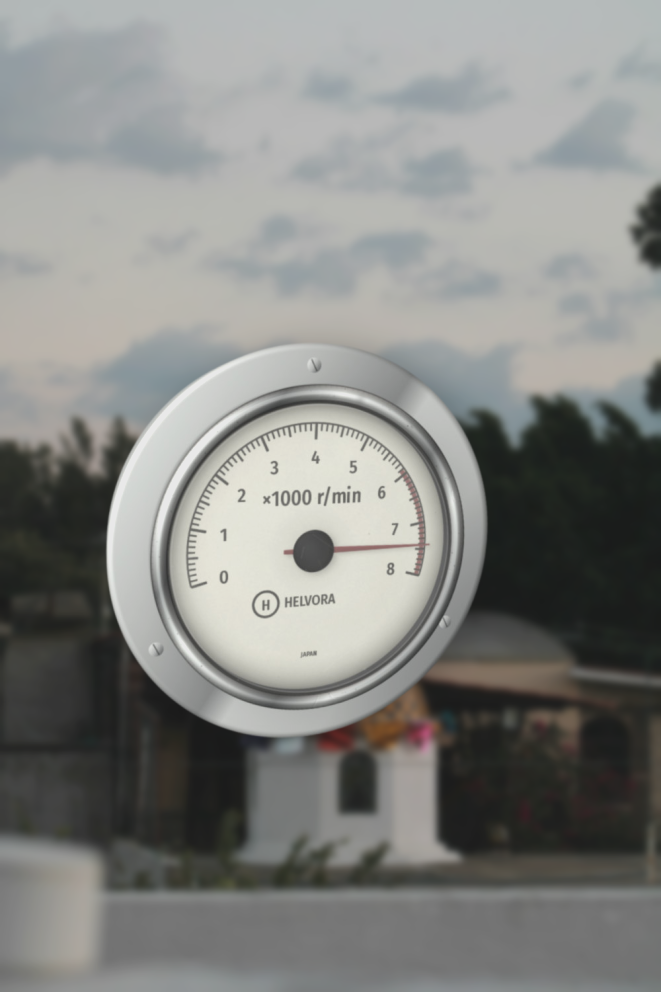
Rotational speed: 7400rpm
